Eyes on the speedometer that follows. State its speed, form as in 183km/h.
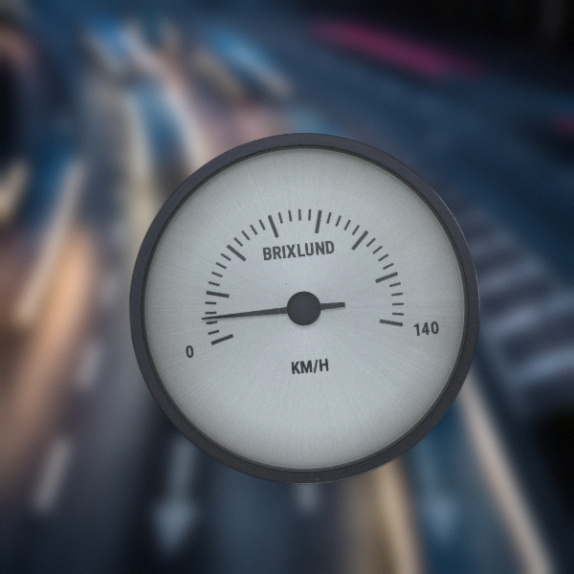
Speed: 10km/h
